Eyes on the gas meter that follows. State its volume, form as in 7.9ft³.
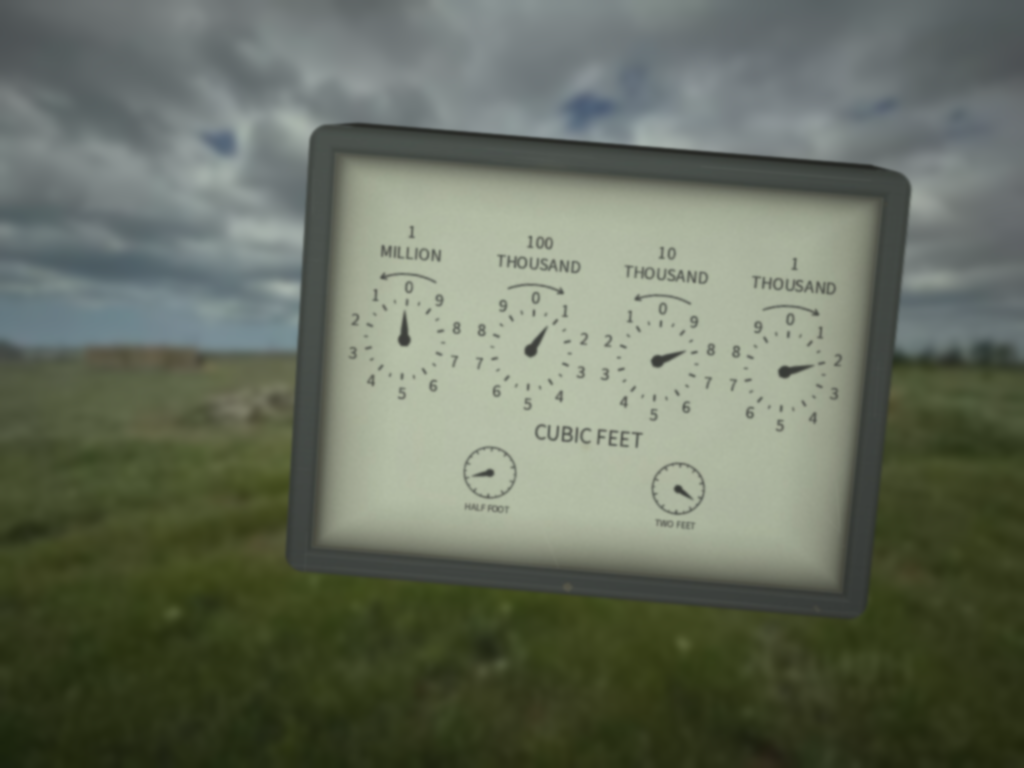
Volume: 8200ft³
